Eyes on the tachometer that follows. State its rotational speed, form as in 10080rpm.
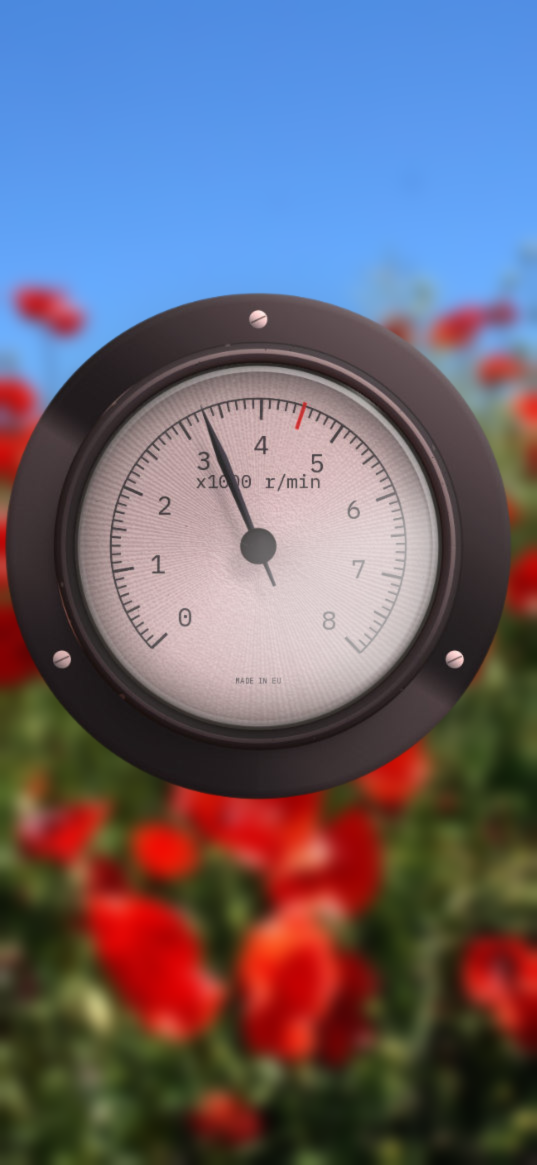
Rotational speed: 3300rpm
